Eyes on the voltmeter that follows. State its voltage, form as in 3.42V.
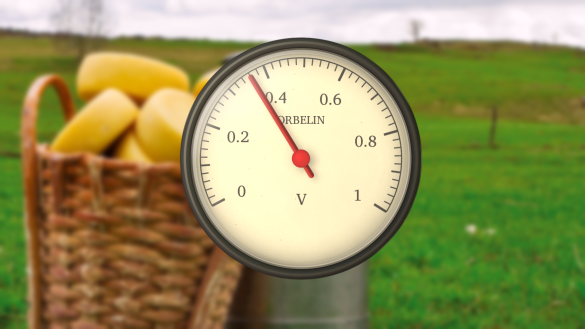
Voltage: 0.36V
